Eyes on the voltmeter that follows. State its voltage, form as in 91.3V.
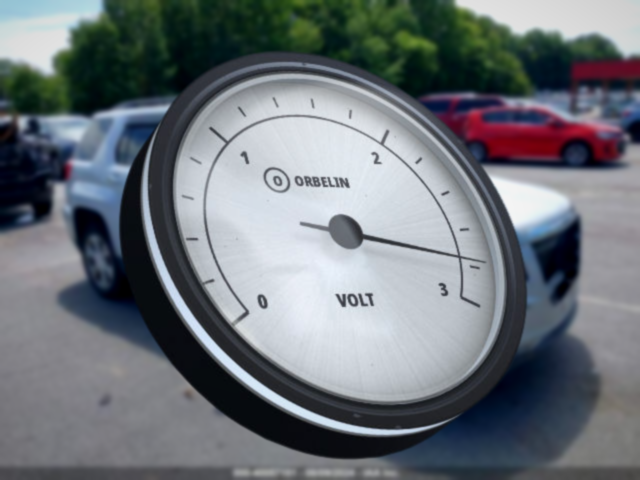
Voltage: 2.8V
